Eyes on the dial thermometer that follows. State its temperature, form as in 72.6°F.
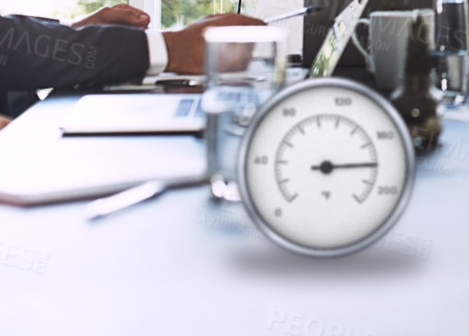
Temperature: 180°F
